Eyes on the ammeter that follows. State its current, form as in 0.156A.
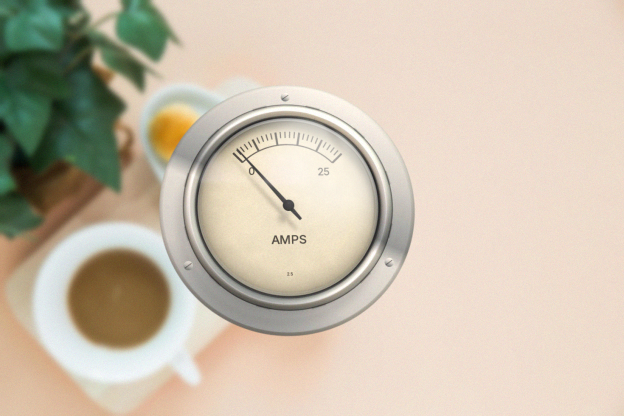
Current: 1A
